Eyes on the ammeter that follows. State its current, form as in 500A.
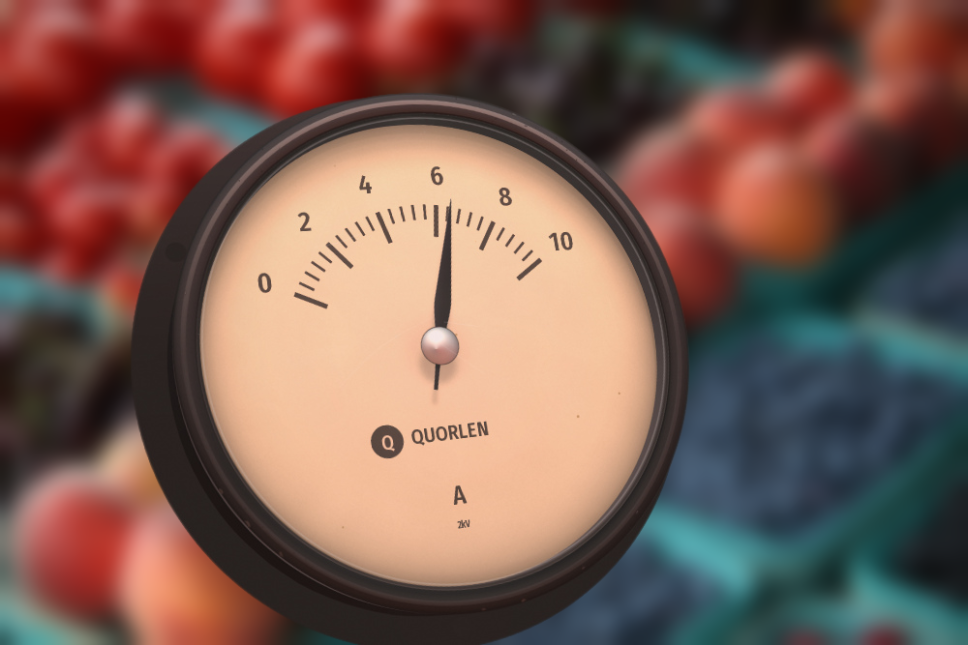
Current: 6.4A
